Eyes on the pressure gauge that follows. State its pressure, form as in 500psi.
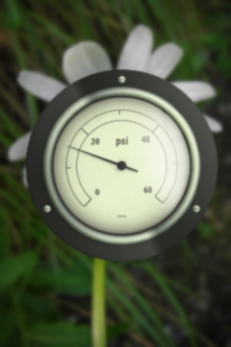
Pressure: 15psi
